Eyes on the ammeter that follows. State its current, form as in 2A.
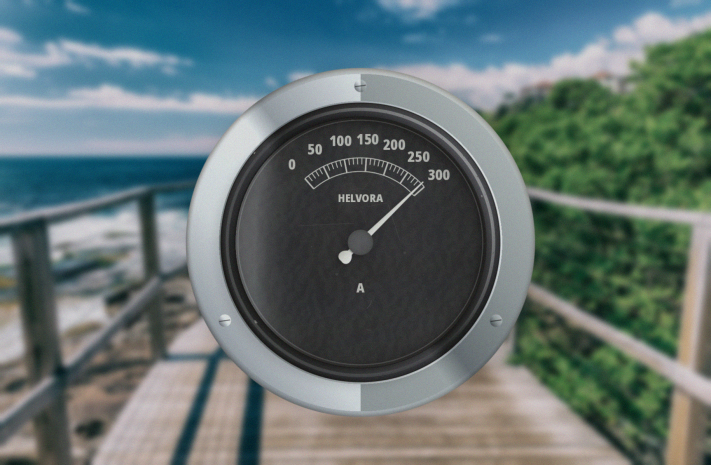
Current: 290A
